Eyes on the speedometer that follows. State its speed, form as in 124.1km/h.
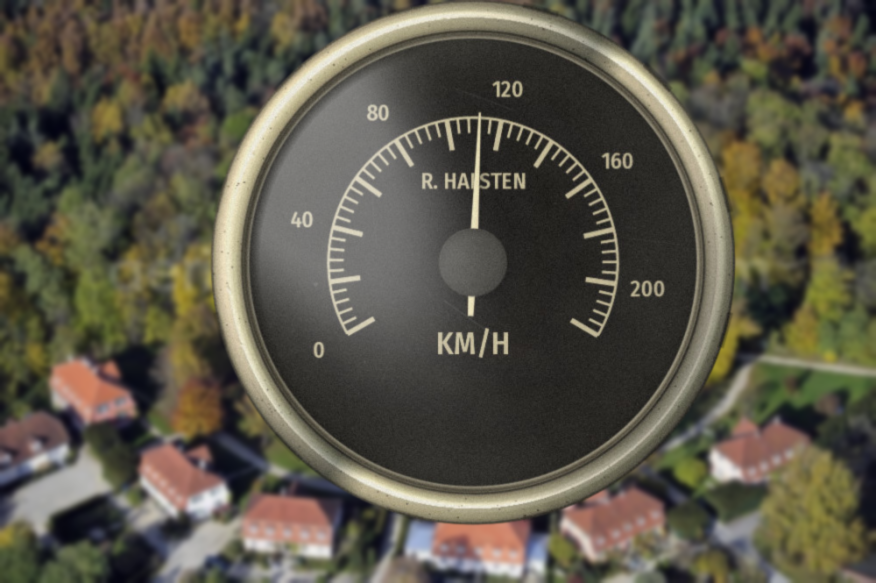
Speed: 112km/h
